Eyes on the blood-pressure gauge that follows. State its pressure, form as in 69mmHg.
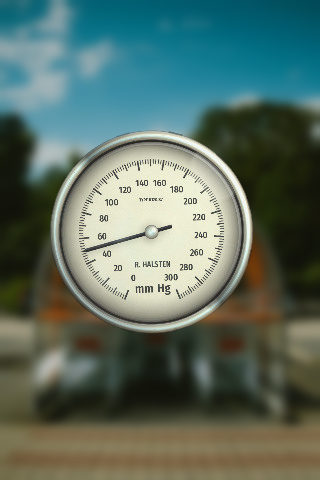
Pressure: 50mmHg
